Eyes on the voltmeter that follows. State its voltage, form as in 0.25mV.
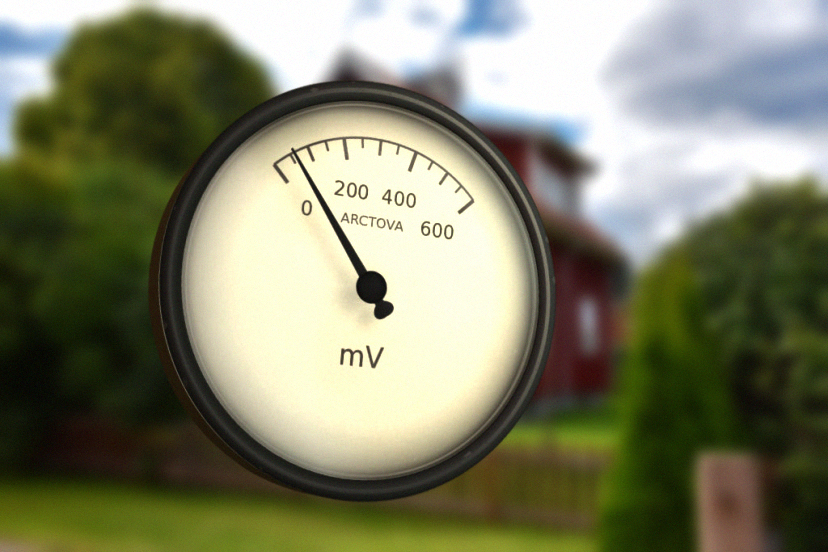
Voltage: 50mV
